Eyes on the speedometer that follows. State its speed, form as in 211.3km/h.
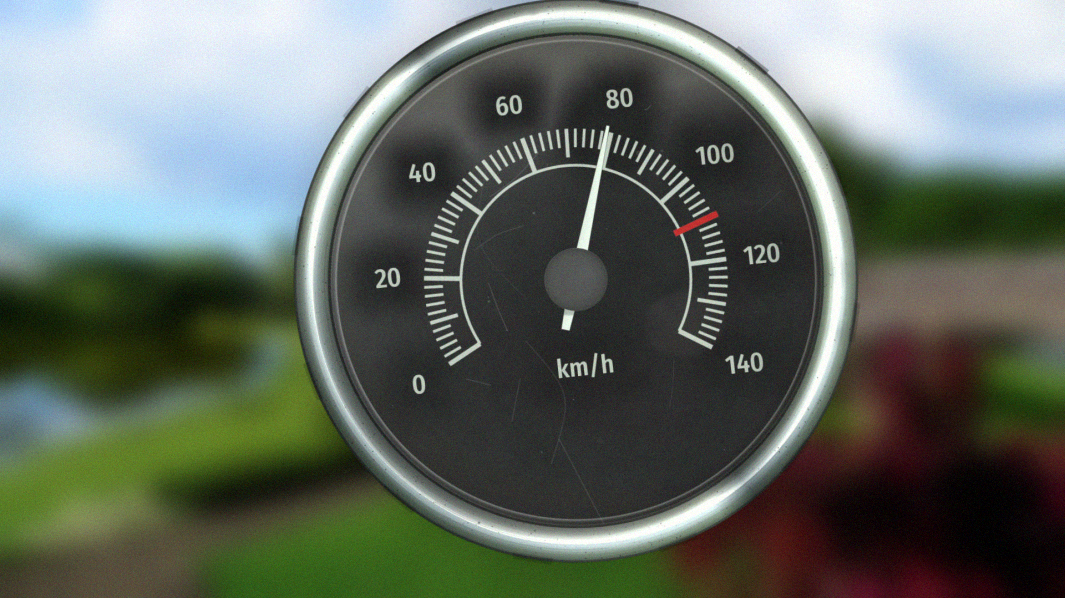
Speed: 79km/h
